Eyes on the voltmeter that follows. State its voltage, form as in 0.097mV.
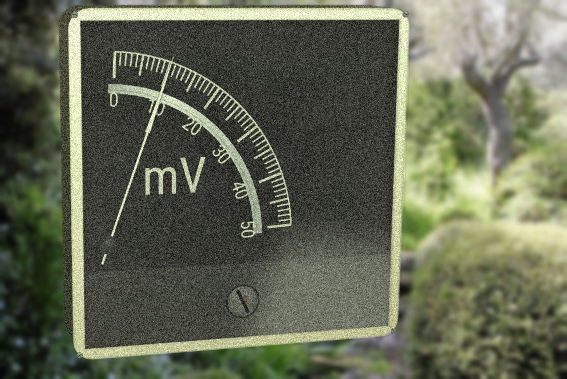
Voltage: 10mV
